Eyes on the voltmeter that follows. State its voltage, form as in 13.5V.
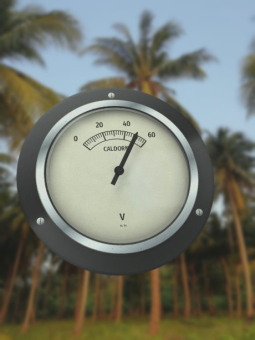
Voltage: 50V
